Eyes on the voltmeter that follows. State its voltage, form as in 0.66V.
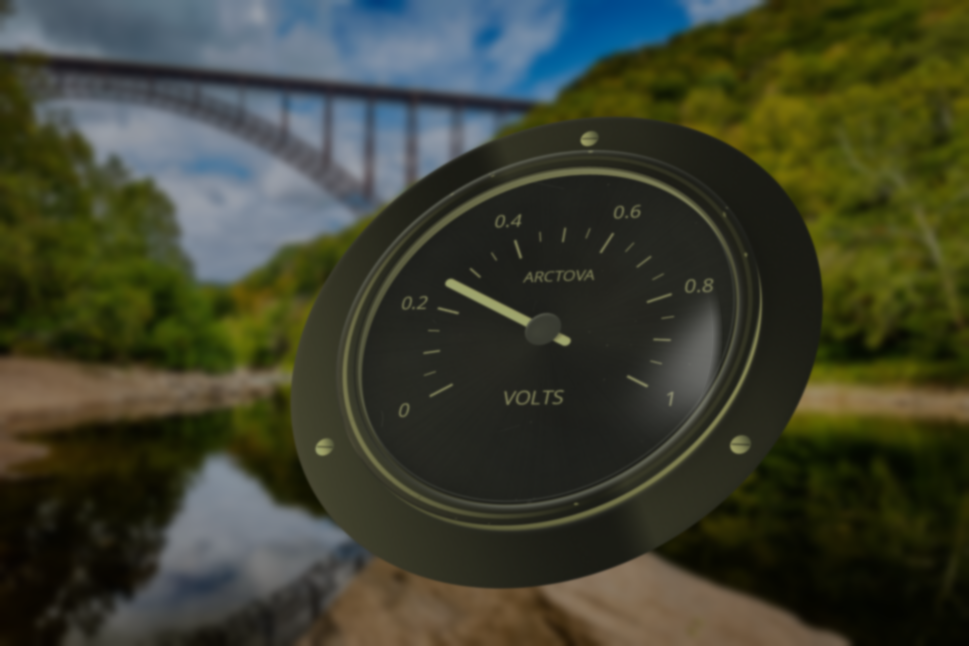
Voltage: 0.25V
